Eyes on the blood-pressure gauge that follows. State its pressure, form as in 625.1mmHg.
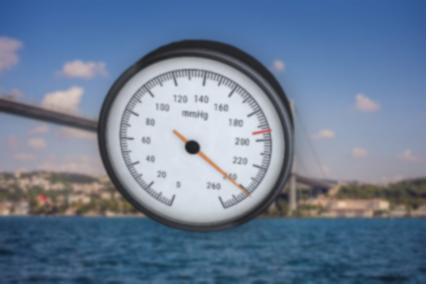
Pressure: 240mmHg
